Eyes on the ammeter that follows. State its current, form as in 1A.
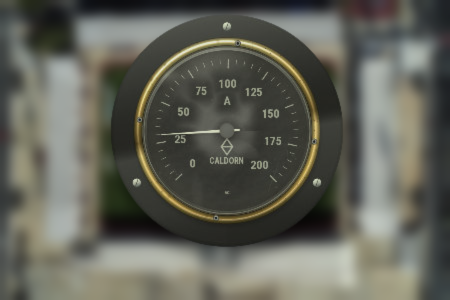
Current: 30A
